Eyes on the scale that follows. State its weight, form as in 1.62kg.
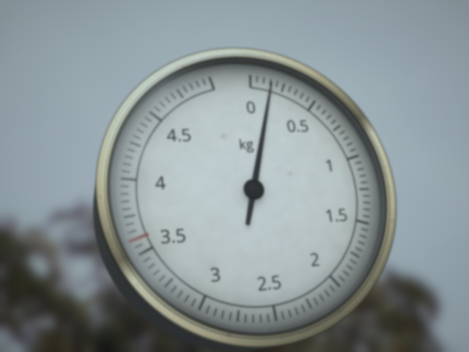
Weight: 0.15kg
